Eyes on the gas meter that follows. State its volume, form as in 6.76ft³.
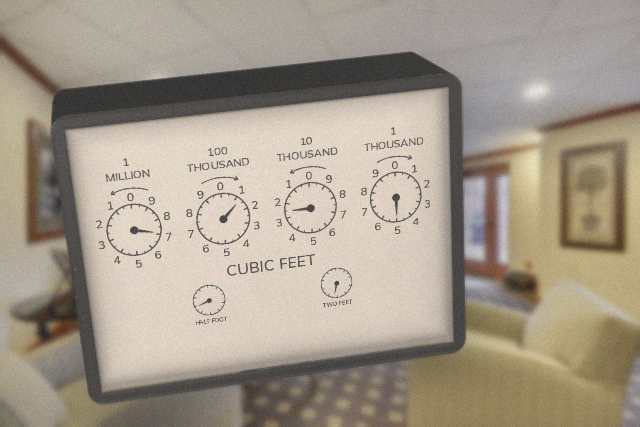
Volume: 712500ft³
